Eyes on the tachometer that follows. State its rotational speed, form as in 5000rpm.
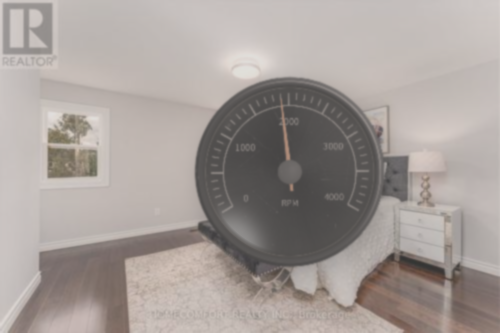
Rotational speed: 1900rpm
